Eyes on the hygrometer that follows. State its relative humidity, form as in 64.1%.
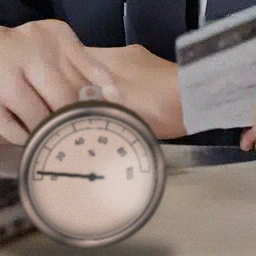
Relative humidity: 5%
